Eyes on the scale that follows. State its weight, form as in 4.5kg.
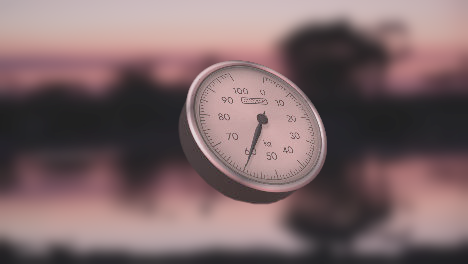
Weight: 60kg
